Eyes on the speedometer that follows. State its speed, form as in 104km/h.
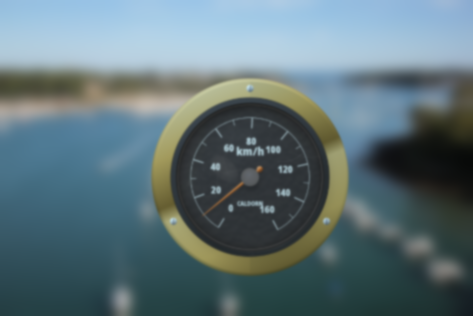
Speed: 10km/h
